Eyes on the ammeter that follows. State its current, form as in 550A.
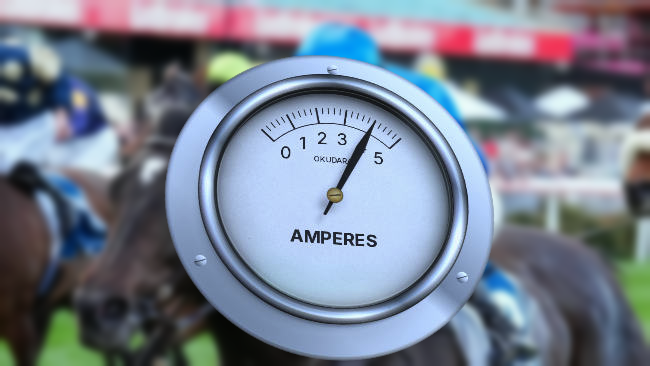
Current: 4A
